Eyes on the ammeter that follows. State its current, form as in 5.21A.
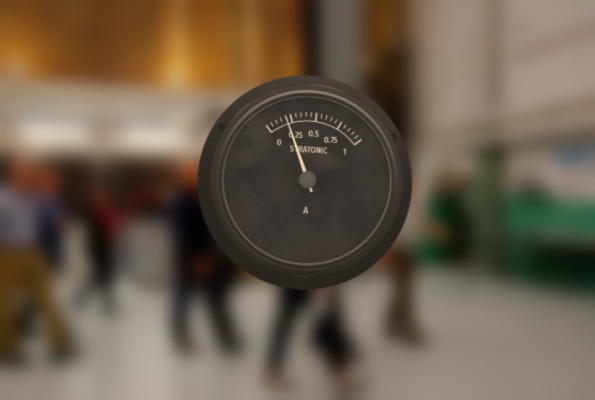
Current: 0.2A
